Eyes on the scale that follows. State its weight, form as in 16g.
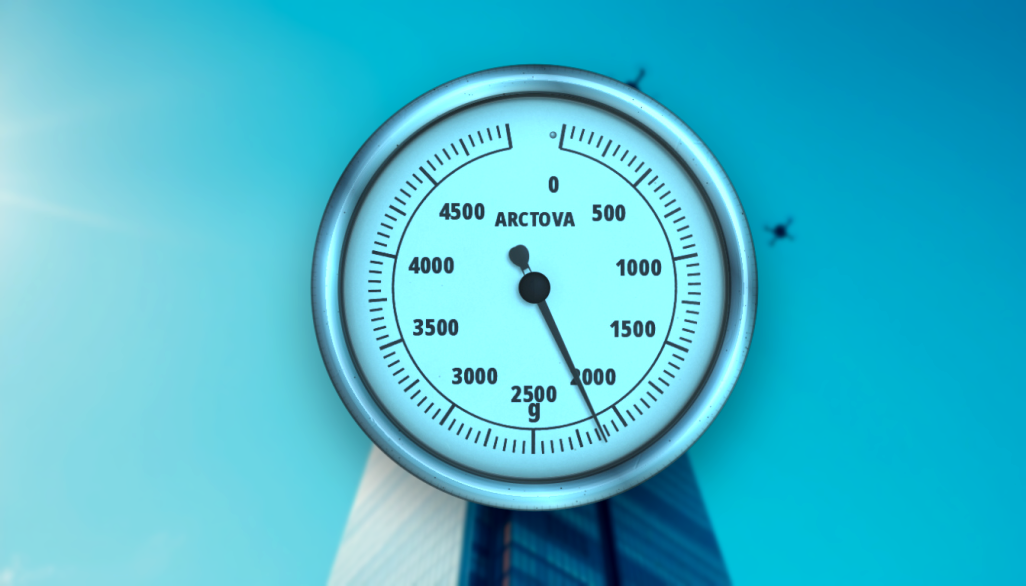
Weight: 2125g
